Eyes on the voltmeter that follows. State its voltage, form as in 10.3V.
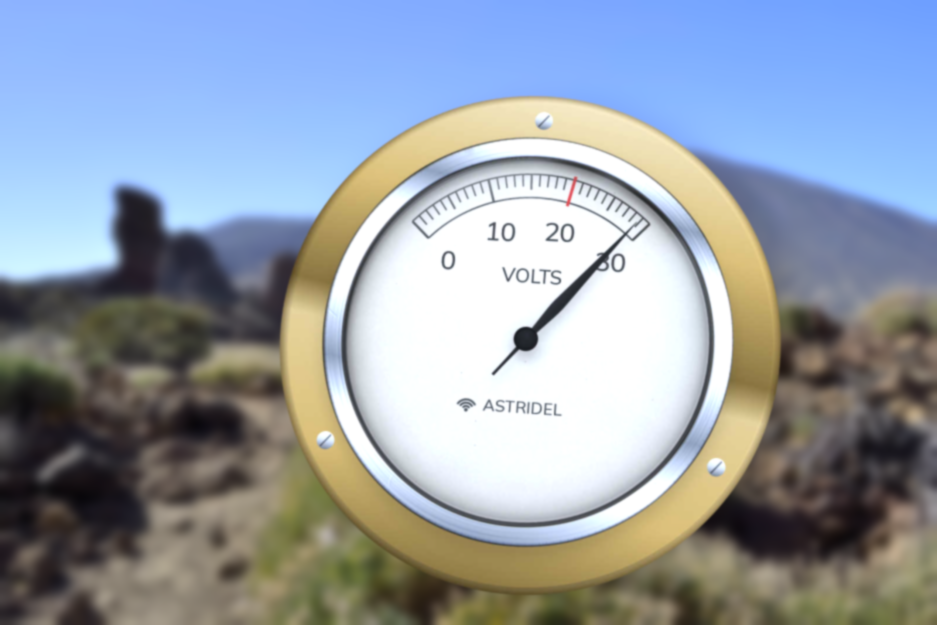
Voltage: 29V
